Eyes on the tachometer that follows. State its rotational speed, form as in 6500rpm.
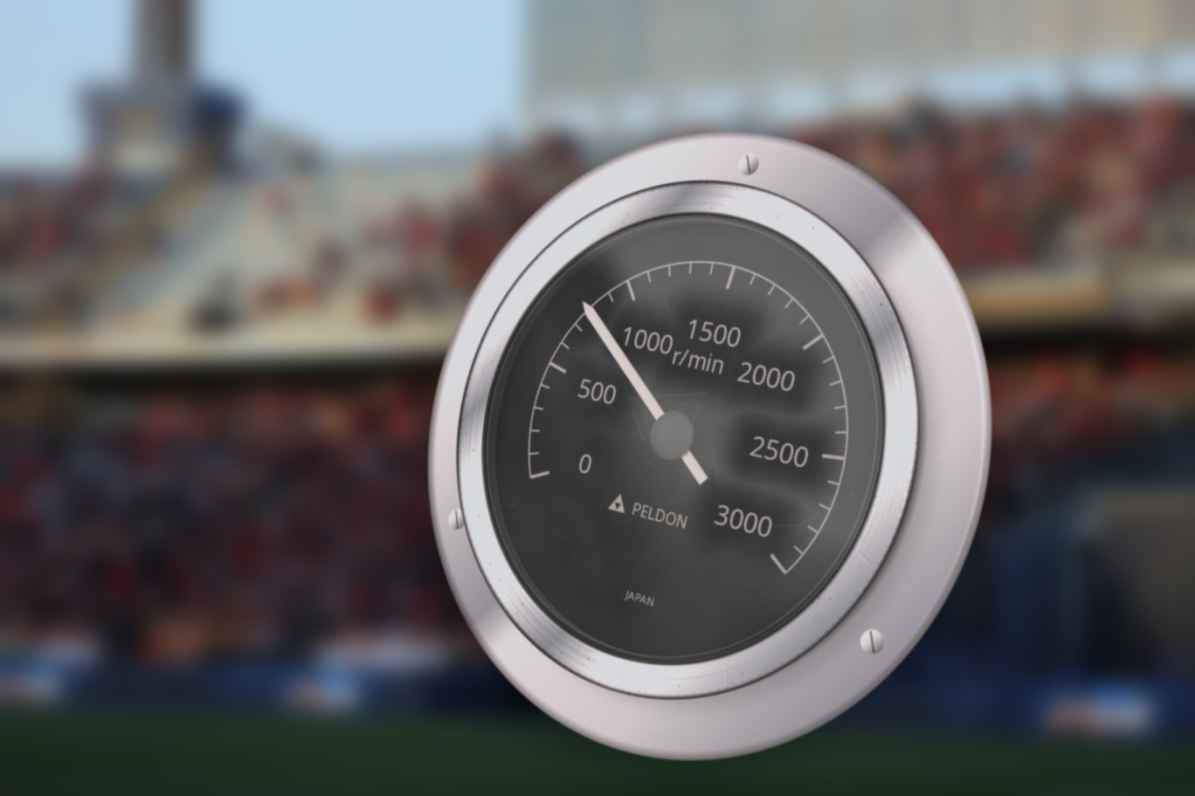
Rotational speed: 800rpm
